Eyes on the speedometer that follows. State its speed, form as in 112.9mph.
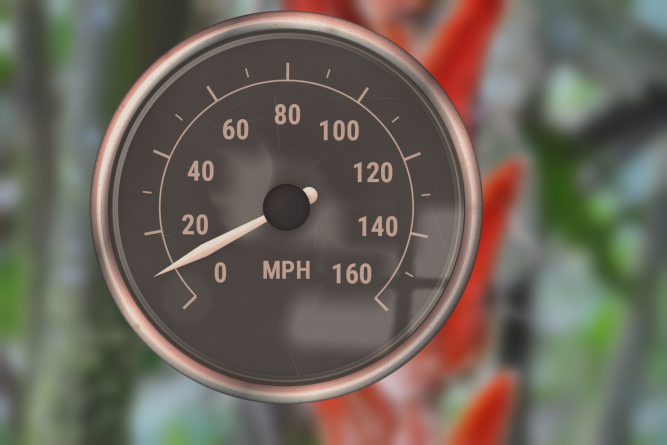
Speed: 10mph
